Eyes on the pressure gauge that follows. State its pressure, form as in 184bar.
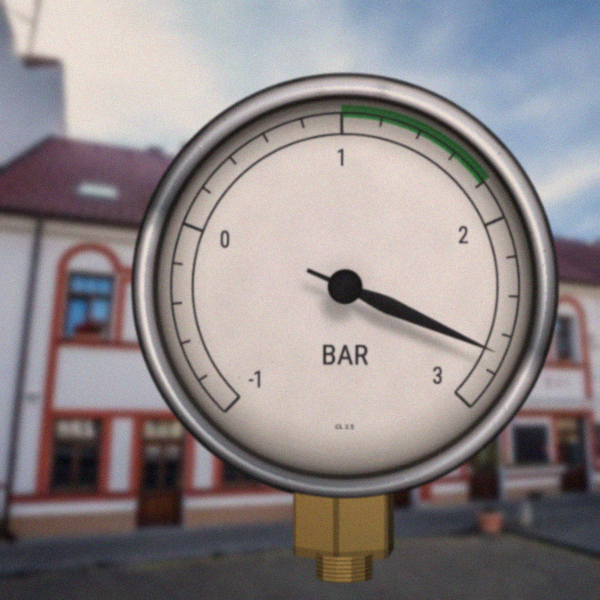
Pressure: 2.7bar
